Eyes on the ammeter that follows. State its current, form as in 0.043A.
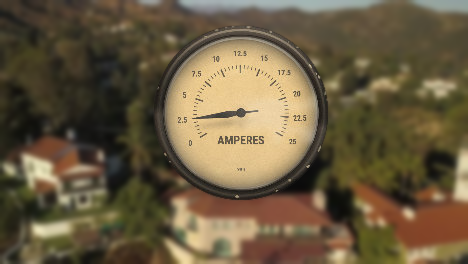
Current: 2.5A
